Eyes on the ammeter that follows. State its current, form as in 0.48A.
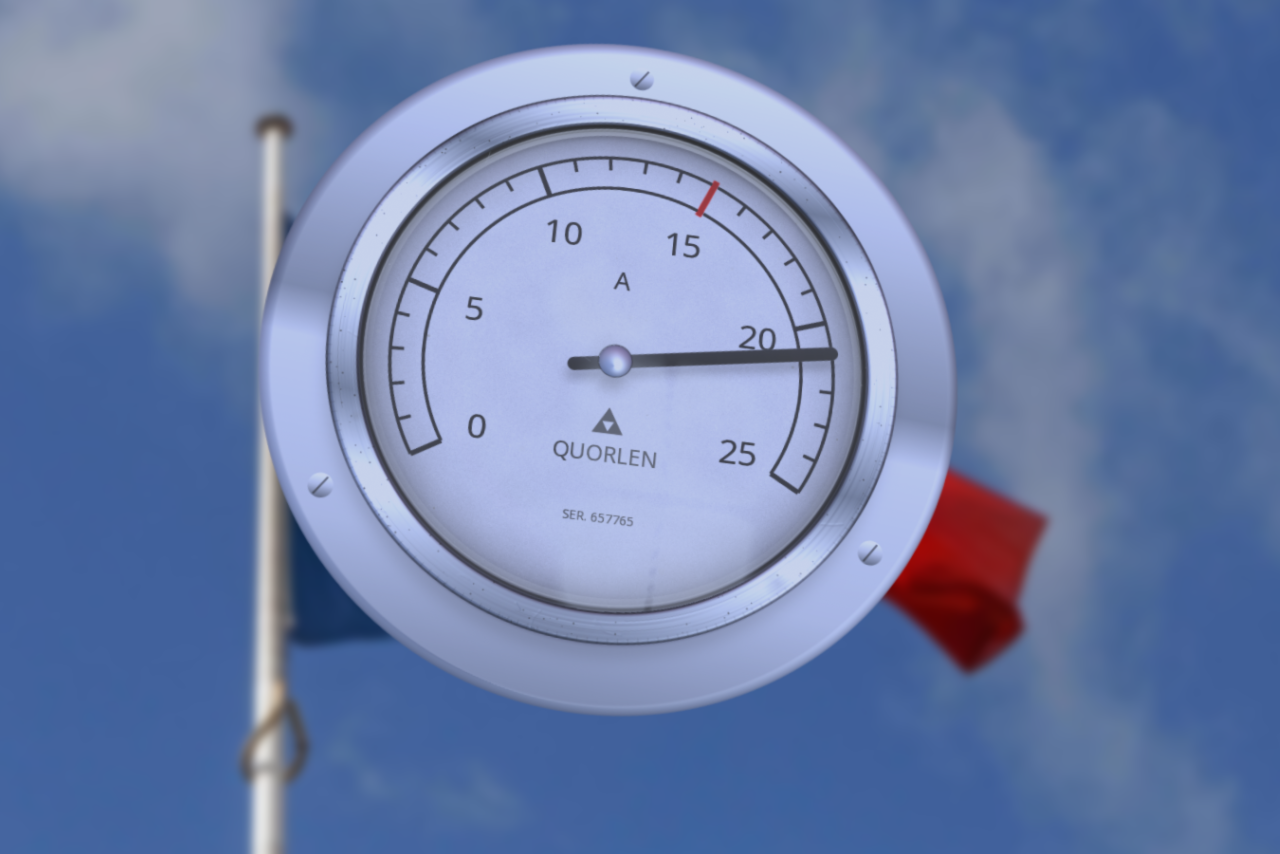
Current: 21A
